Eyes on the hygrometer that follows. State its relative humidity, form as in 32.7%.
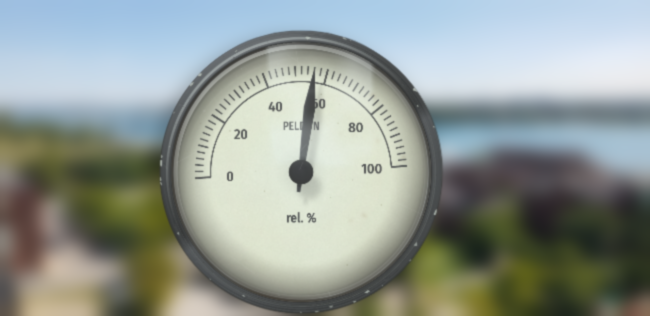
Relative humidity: 56%
